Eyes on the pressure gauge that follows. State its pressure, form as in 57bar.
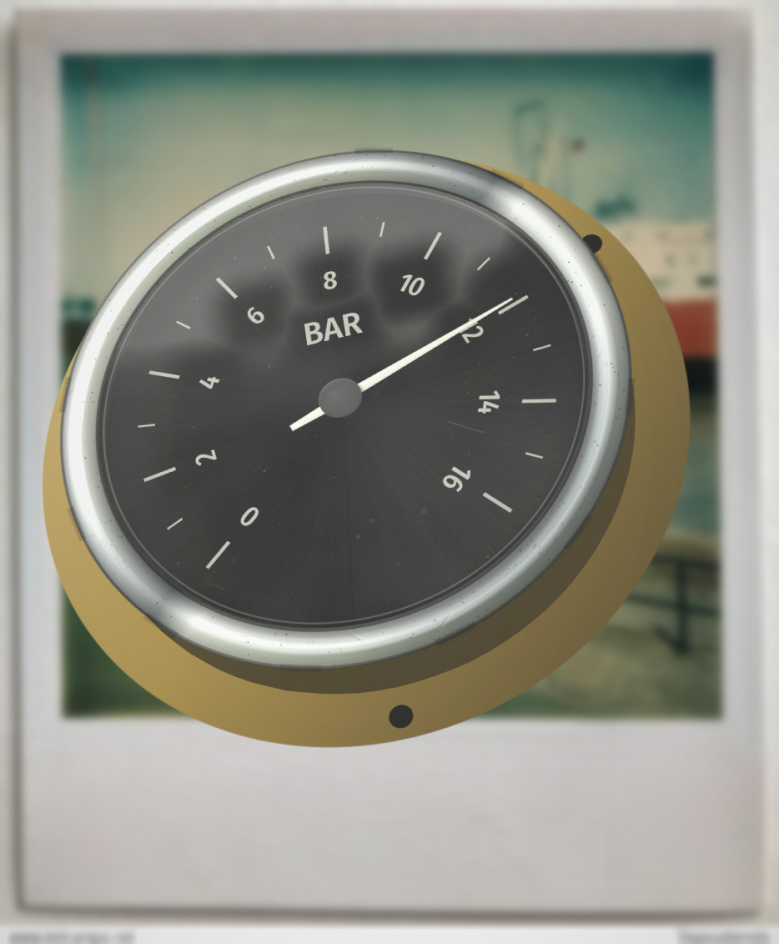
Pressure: 12bar
